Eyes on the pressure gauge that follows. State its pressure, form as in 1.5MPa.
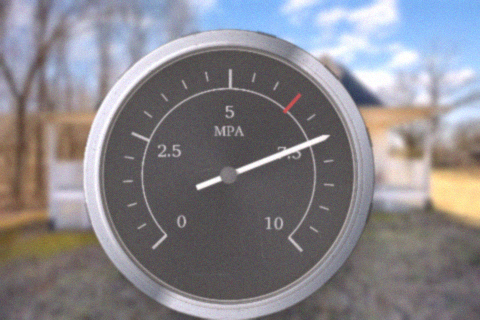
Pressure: 7.5MPa
